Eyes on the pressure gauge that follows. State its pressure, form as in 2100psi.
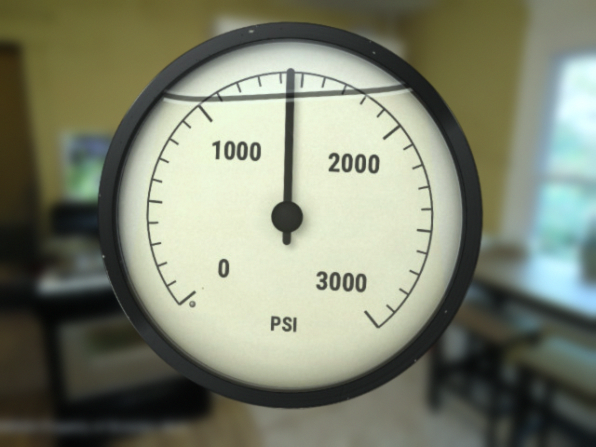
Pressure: 1450psi
